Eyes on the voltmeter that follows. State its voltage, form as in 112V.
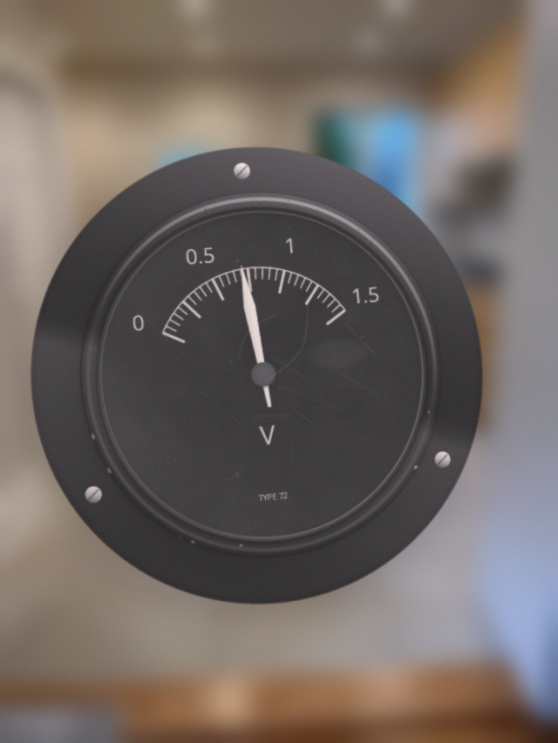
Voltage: 0.7V
